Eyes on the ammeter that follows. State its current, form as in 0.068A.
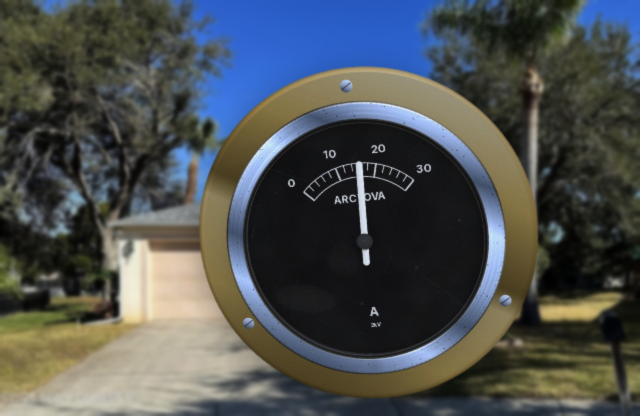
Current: 16A
